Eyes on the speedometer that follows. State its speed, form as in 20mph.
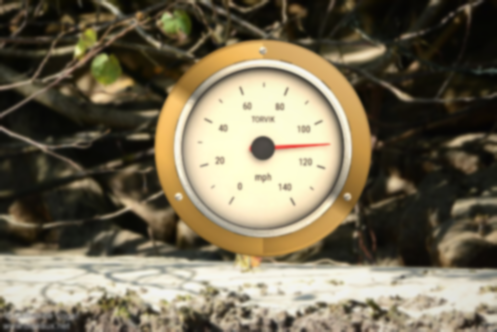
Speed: 110mph
